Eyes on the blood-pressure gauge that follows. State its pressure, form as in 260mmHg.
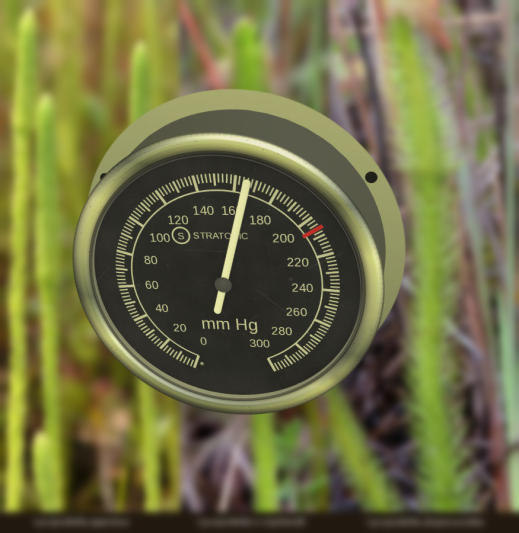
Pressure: 166mmHg
